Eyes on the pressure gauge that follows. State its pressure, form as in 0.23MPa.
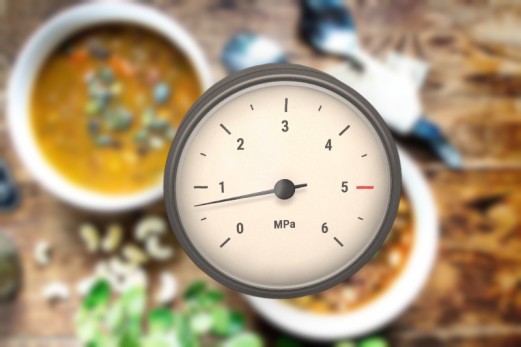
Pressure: 0.75MPa
